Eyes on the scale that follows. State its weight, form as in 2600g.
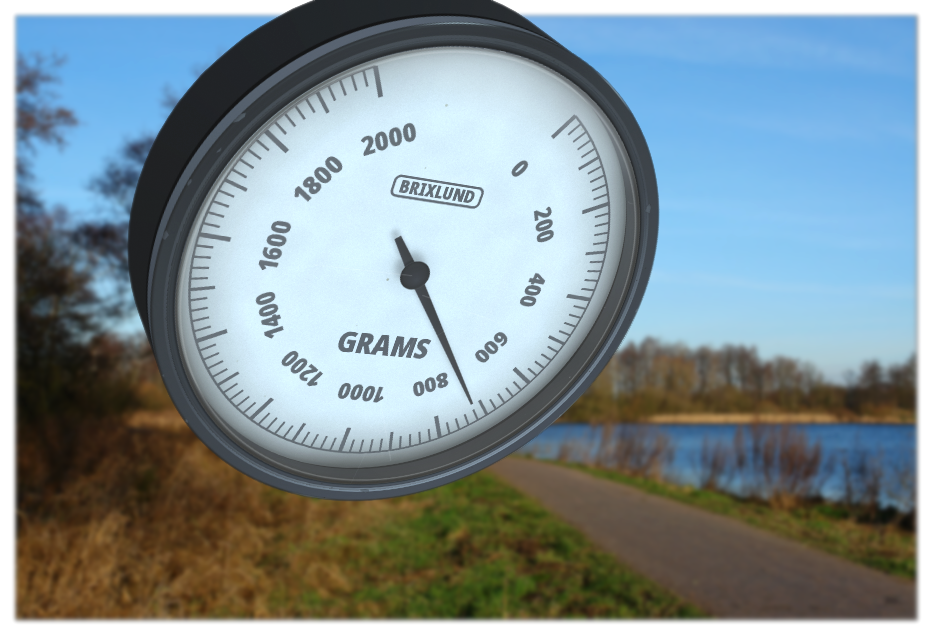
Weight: 720g
